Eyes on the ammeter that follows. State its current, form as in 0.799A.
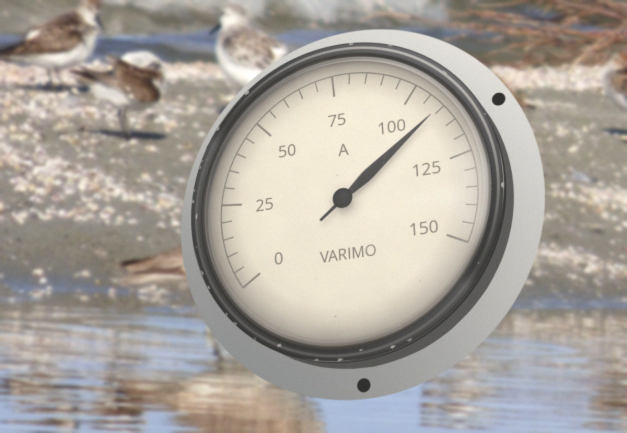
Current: 110A
